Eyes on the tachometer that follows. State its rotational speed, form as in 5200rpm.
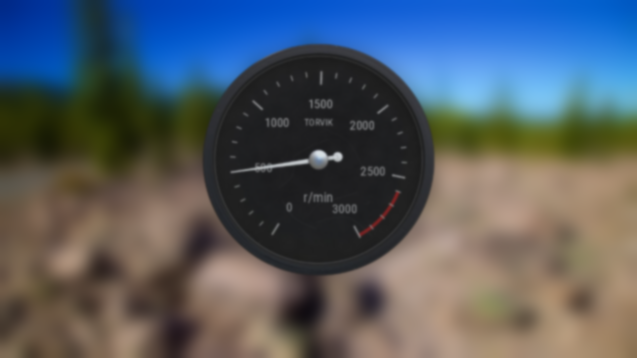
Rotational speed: 500rpm
